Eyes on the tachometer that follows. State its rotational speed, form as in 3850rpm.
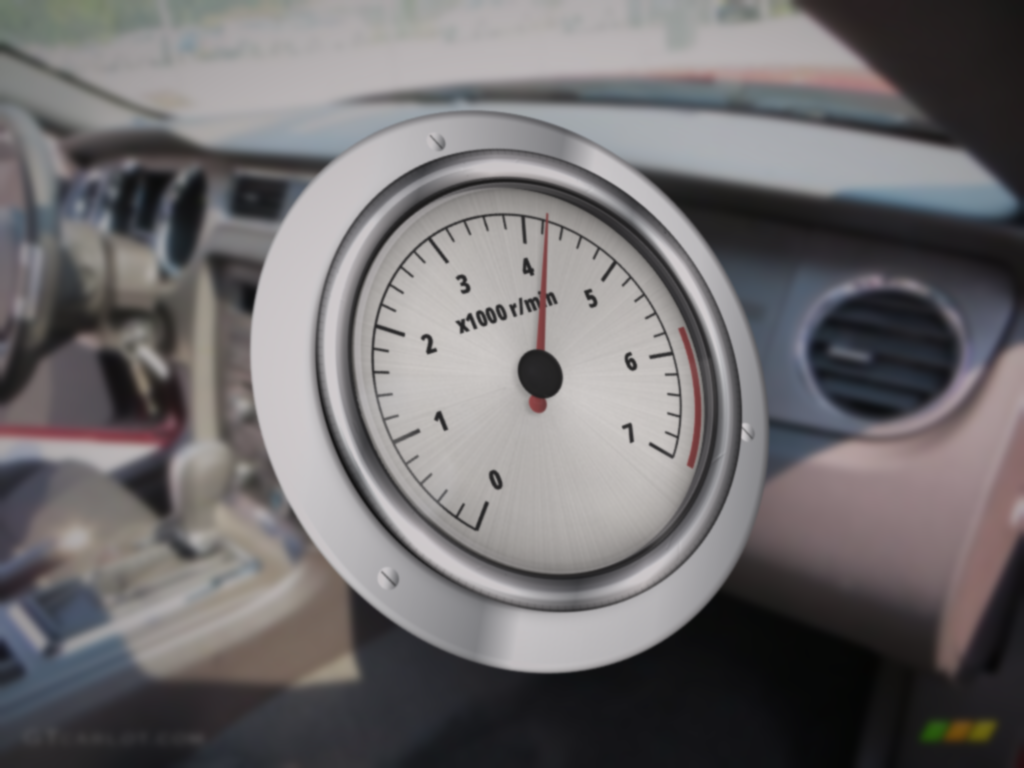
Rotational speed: 4200rpm
